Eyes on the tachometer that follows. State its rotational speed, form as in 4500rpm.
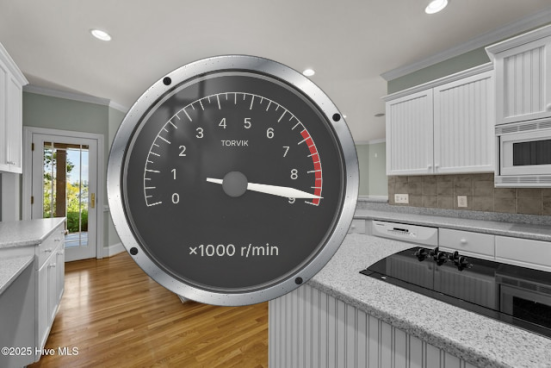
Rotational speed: 8750rpm
